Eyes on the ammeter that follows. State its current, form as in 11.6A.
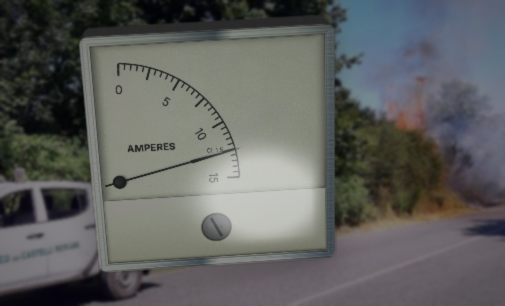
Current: 12.5A
